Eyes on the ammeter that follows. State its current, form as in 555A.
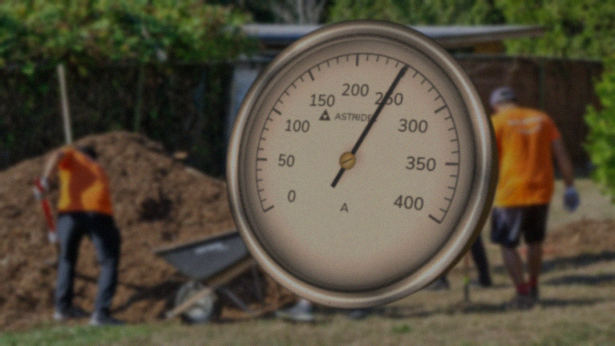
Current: 250A
